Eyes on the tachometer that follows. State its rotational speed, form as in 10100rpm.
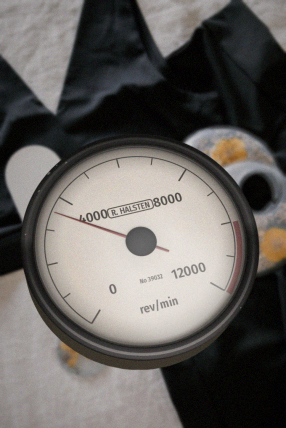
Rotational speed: 3500rpm
